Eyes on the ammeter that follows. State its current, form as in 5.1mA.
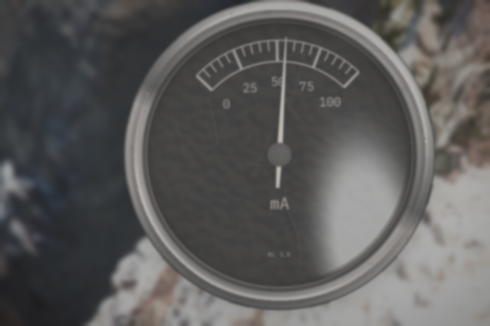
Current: 55mA
